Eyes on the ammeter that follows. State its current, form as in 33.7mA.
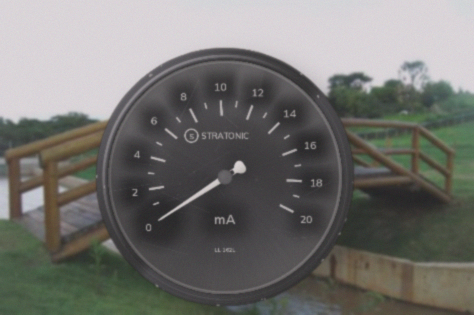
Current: 0mA
